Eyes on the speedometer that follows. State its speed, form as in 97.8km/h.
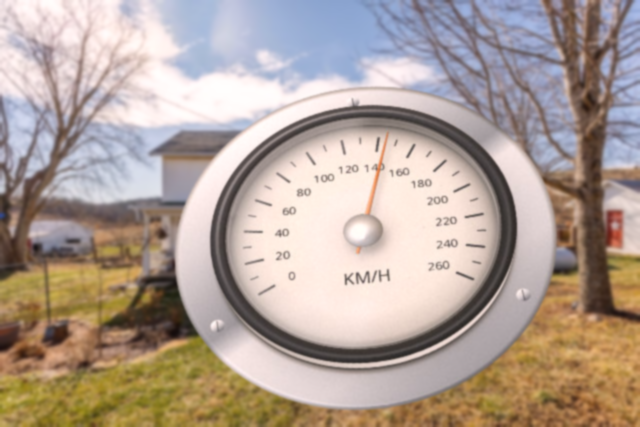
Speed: 145km/h
